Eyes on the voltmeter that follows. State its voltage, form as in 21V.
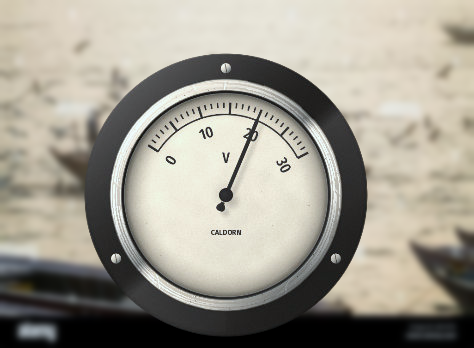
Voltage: 20V
